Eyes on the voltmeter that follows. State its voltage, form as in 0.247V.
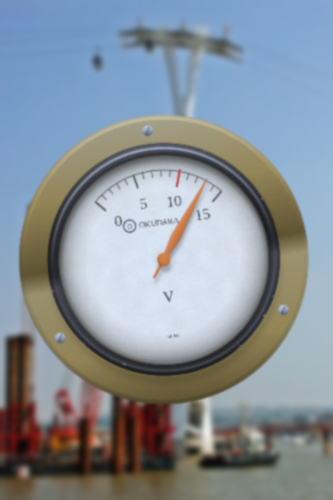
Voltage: 13V
